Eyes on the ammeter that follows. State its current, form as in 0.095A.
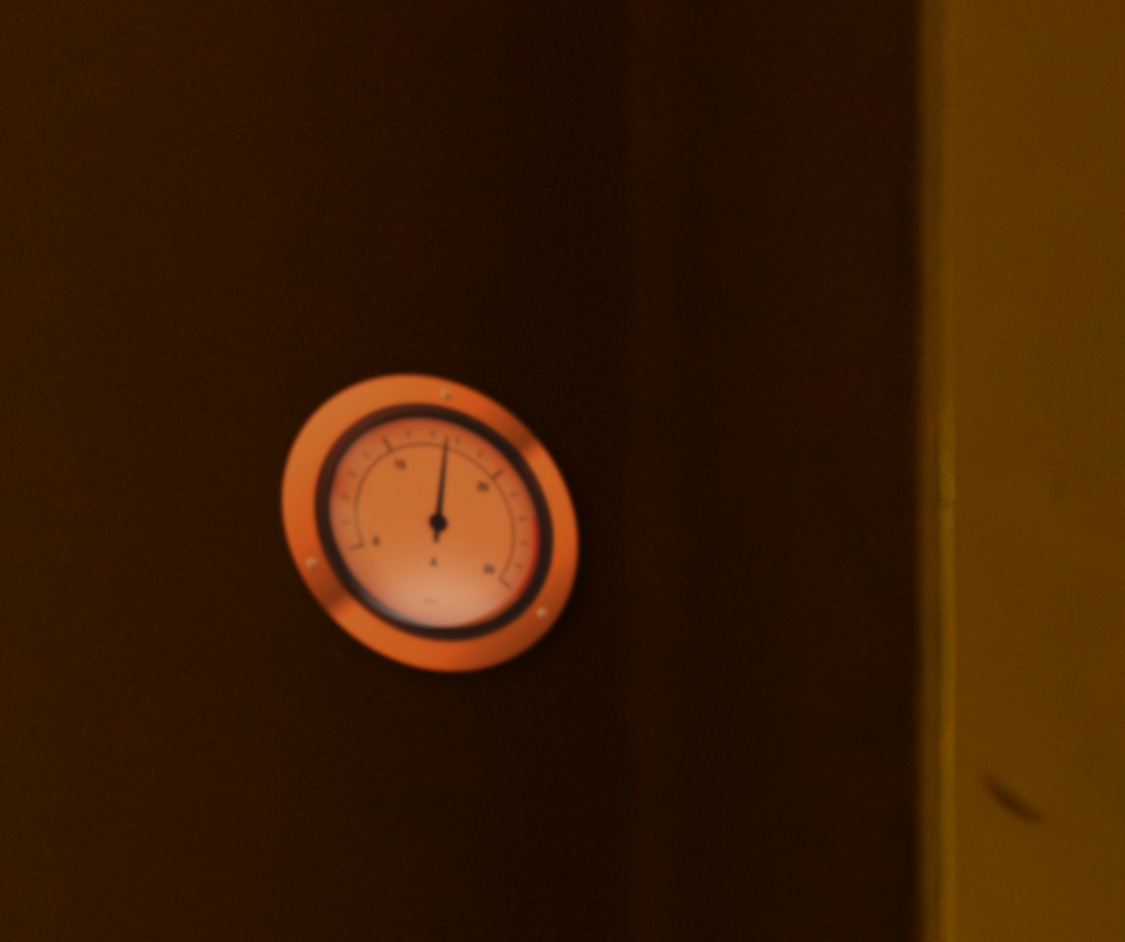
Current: 15A
